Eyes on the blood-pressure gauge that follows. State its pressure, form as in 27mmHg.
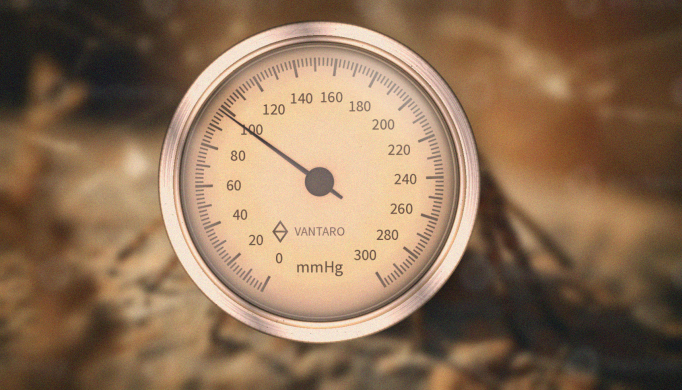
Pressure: 98mmHg
